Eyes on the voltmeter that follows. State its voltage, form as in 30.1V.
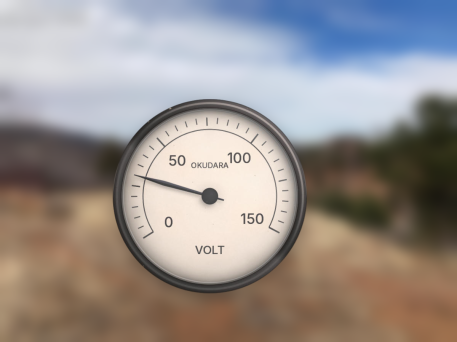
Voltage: 30V
